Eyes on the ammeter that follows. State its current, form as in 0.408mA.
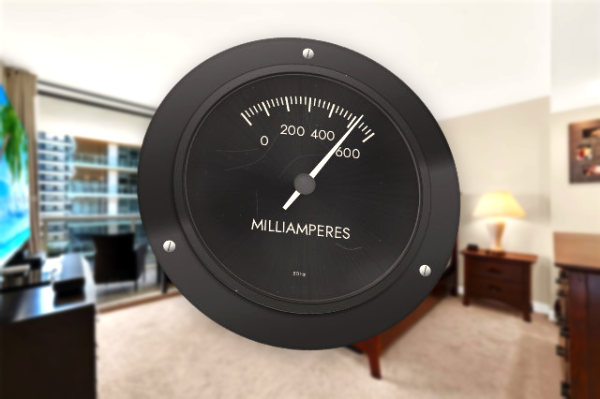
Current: 520mA
